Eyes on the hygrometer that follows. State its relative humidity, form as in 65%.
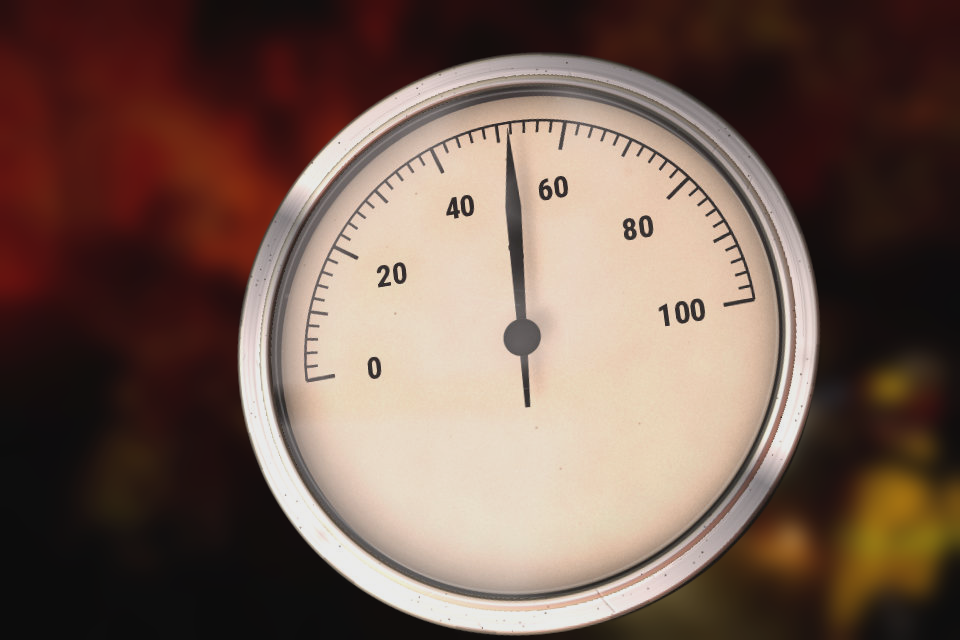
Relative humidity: 52%
